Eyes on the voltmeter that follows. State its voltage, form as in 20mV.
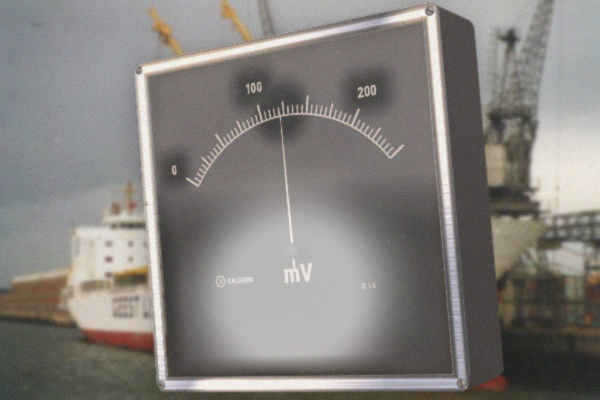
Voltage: 125mV
